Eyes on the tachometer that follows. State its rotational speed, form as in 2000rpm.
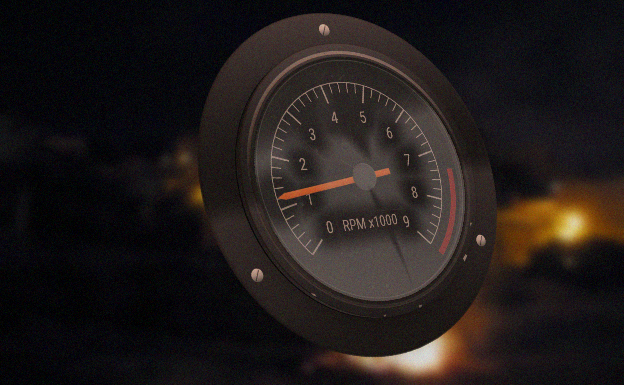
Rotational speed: 1200rpm
